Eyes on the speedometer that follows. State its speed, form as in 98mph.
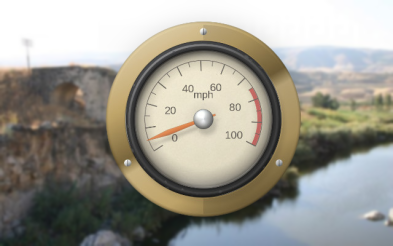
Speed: 5mph
